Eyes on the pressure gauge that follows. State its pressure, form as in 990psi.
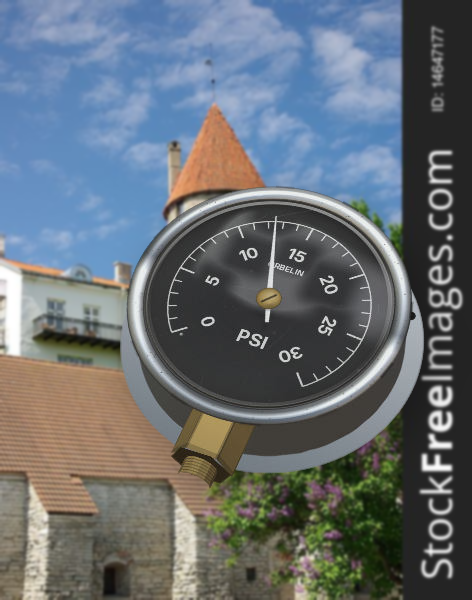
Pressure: 12.5psi
